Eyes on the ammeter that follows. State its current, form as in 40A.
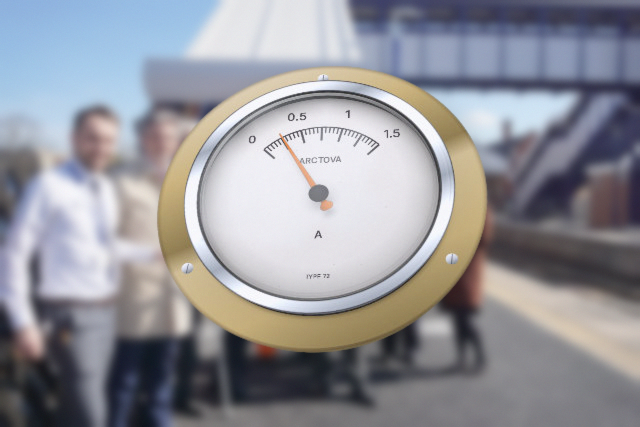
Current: 0.25A
